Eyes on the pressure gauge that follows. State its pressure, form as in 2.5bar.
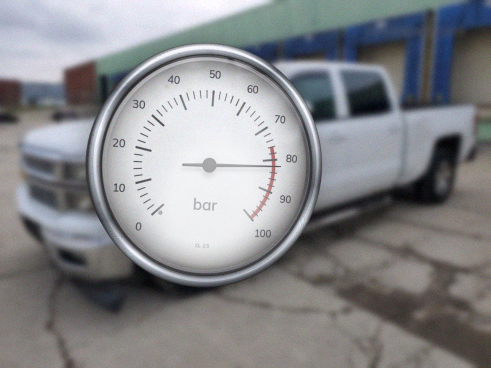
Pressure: 82bar
